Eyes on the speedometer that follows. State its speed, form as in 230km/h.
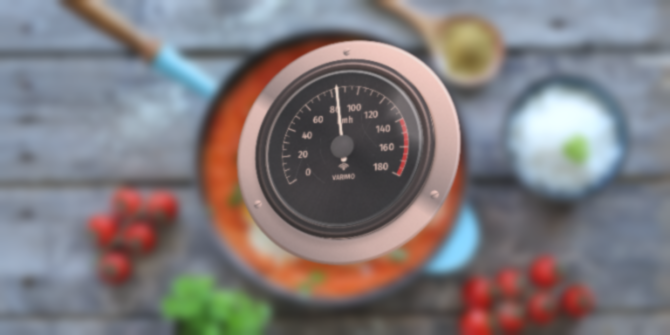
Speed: 85km/h
